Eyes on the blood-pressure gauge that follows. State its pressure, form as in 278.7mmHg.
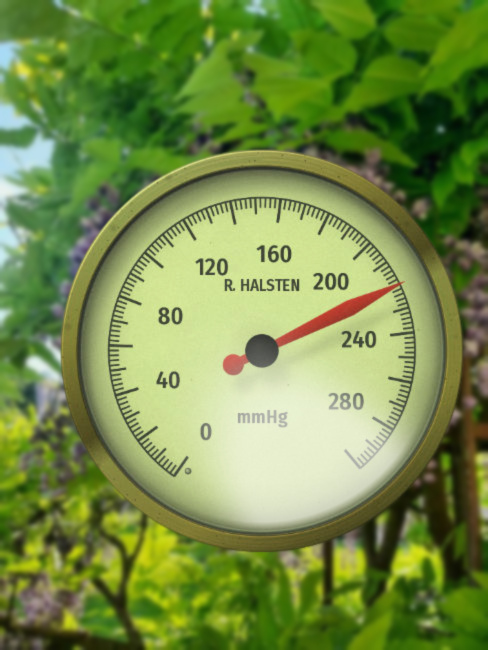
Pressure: 220mmHg
